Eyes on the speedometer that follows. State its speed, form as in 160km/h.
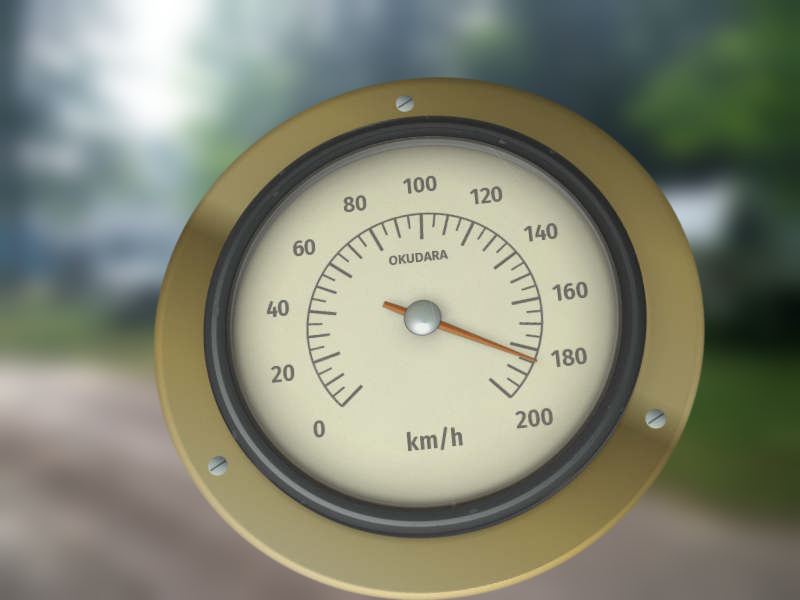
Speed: 185km/h
